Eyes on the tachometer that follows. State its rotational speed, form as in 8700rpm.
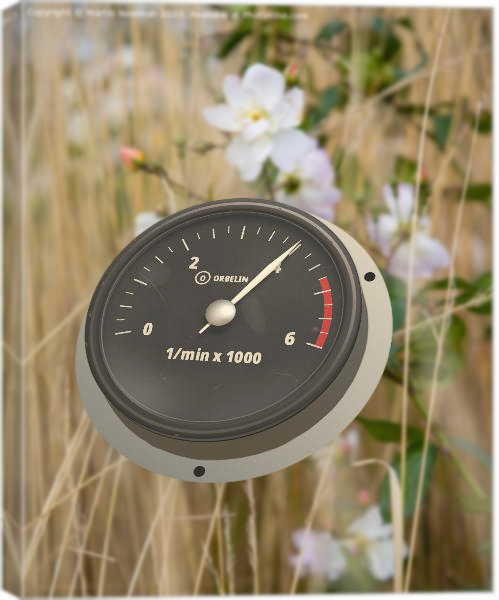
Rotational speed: 4000rpm
